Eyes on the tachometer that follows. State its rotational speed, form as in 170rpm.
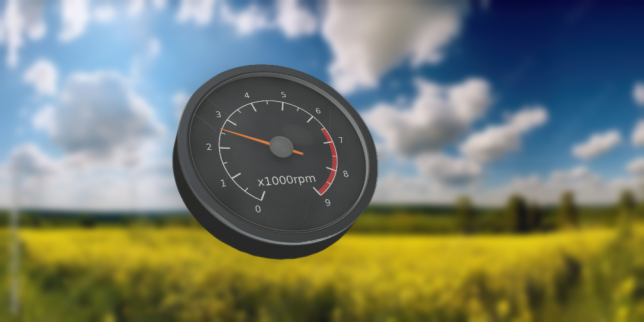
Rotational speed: 2500rpm
